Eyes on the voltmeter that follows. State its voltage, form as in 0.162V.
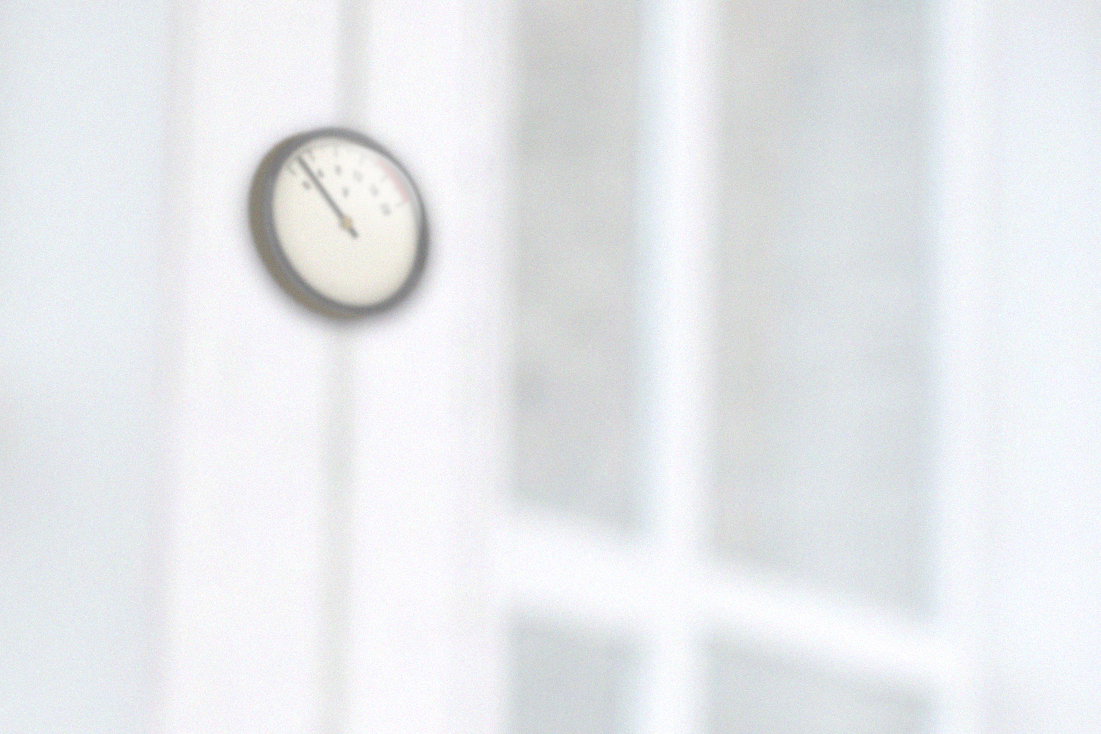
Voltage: 2V
